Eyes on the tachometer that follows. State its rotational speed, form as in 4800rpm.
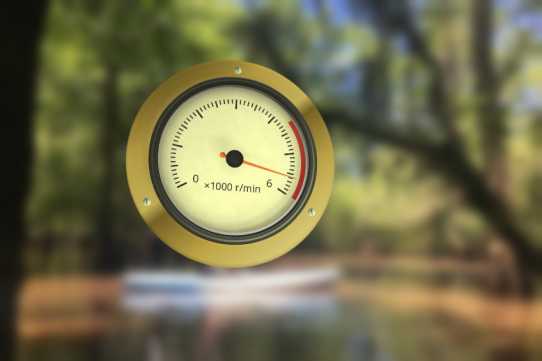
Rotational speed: 5600rpm
